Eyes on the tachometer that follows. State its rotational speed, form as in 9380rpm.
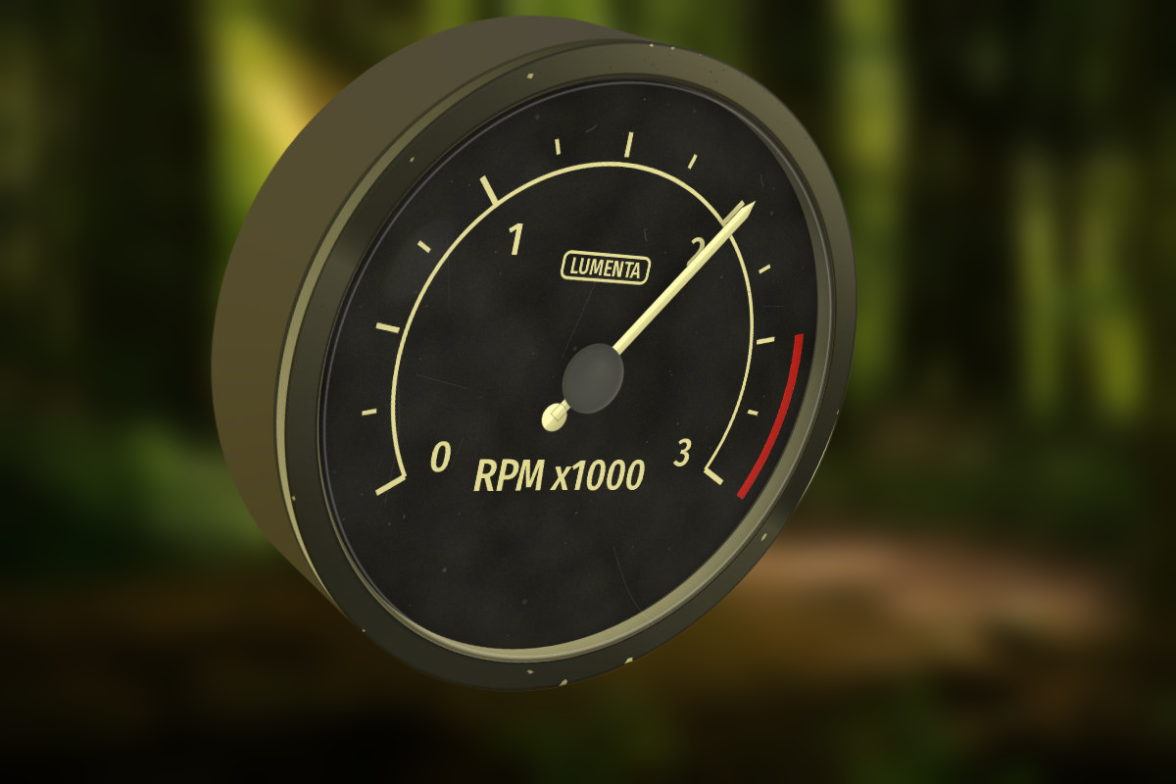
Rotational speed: 2000rpm
